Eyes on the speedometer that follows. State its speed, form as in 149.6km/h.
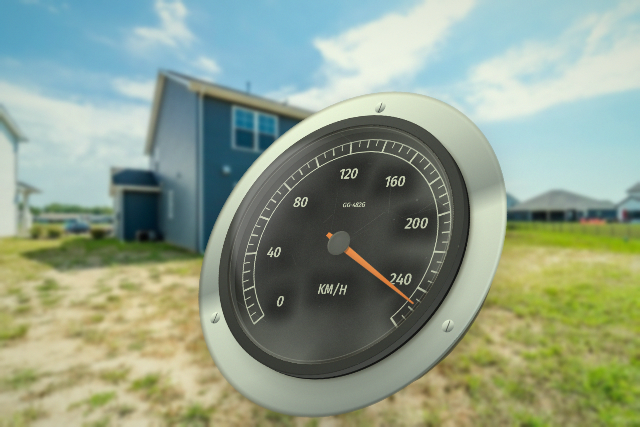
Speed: 247.5km/h
